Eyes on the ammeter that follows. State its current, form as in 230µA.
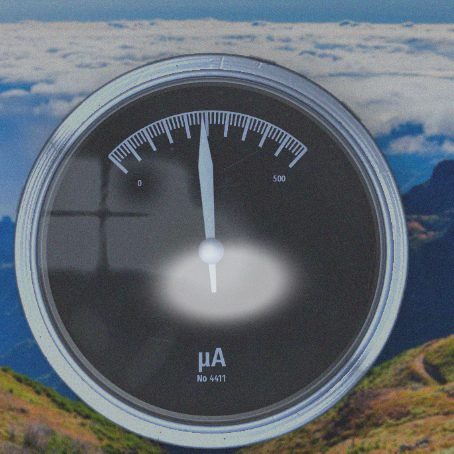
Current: 240µA
